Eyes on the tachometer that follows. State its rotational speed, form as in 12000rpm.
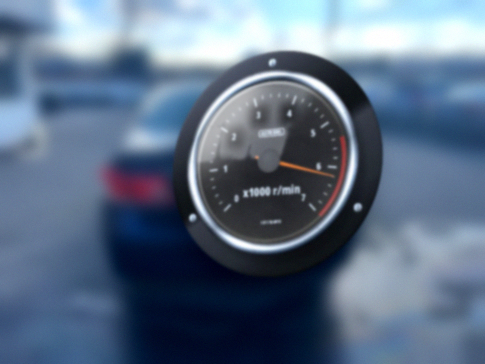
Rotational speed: 6200rpm
